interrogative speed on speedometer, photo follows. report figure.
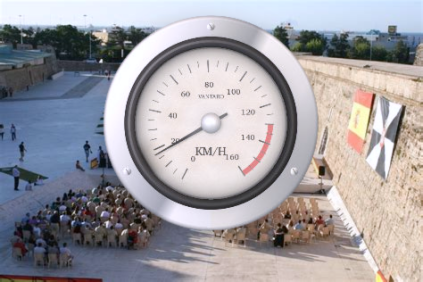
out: 17.5 km/h
